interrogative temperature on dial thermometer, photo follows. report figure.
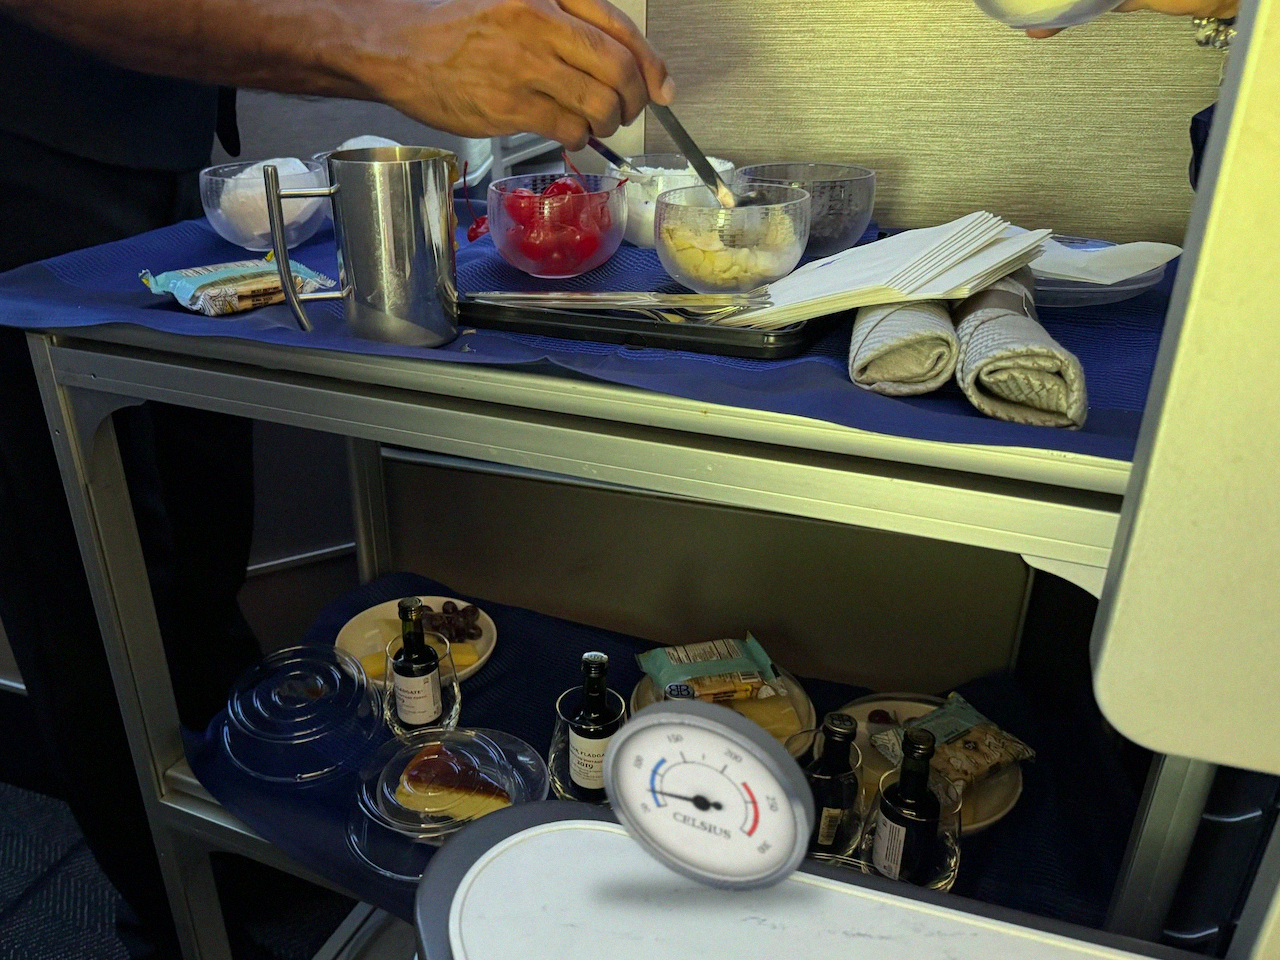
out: 75 °C
